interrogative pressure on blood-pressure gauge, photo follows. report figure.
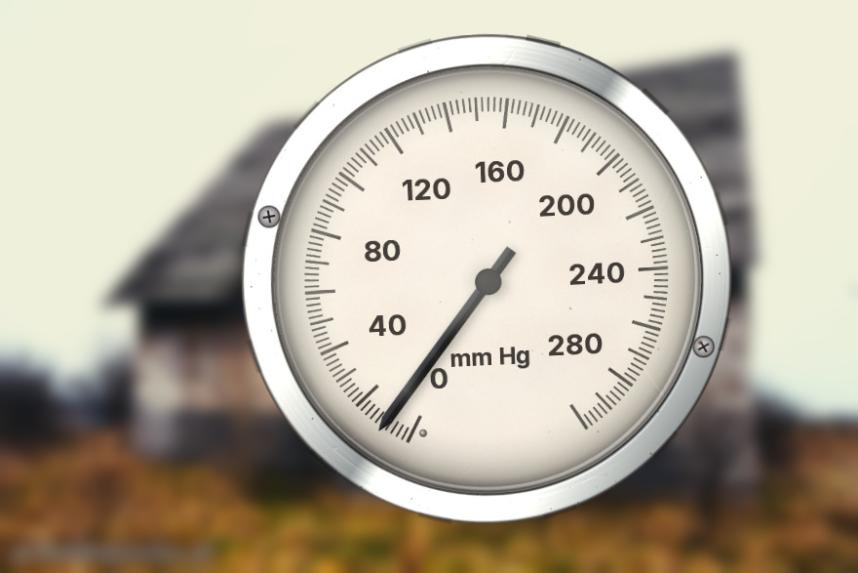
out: 10 mmHg
